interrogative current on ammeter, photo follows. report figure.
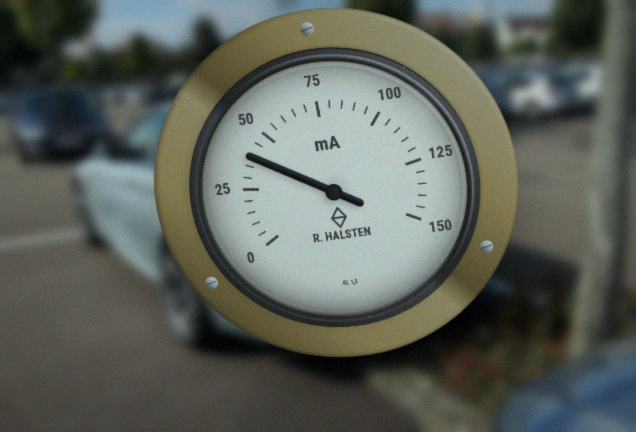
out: 40 mA
